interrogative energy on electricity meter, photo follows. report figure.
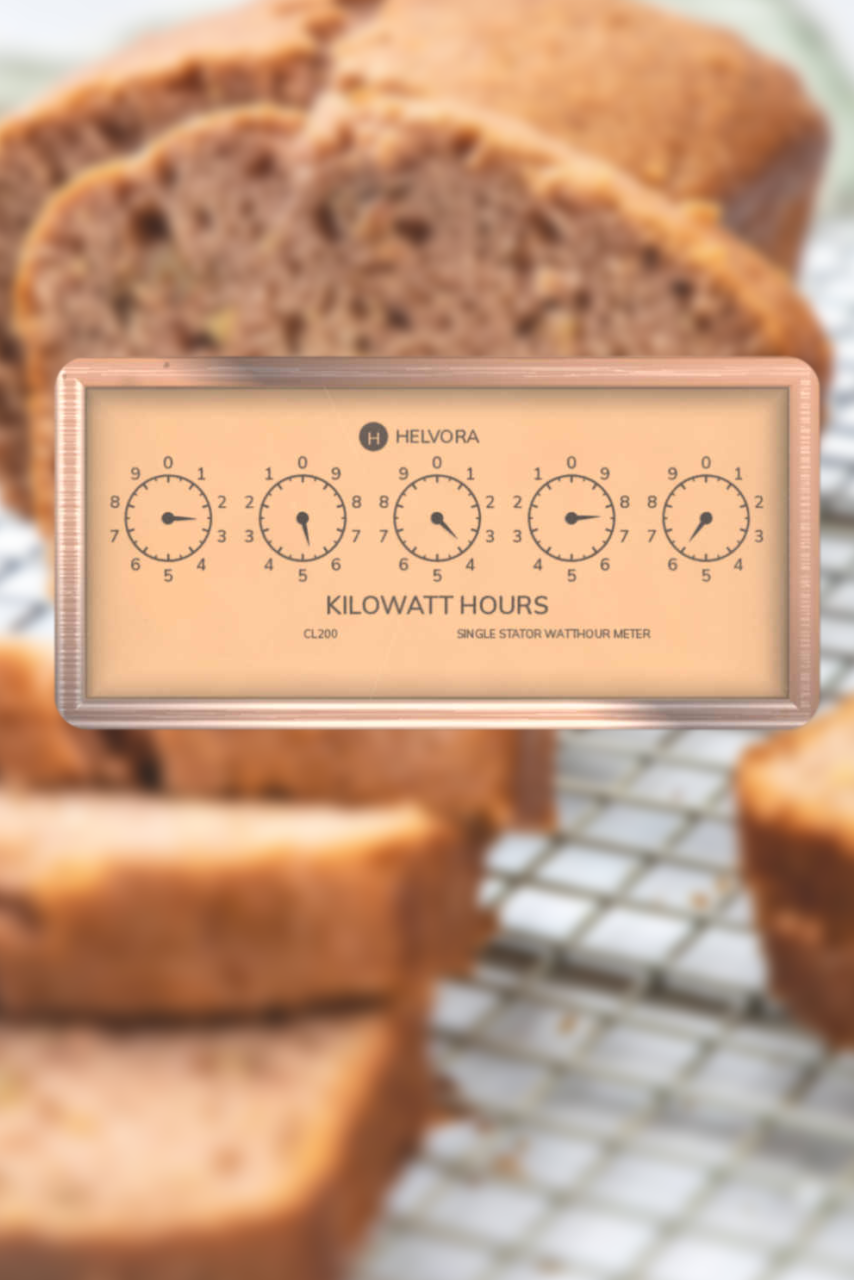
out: 25376 kWh
